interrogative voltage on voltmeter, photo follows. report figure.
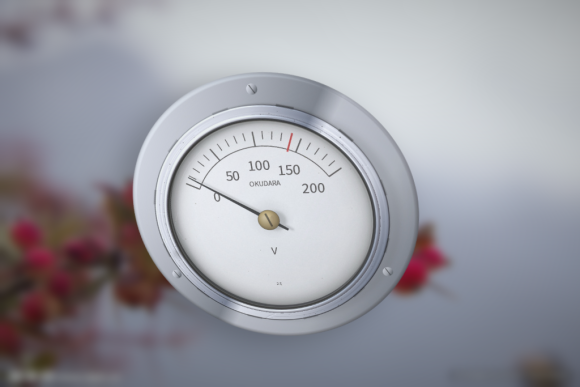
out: 10 V
